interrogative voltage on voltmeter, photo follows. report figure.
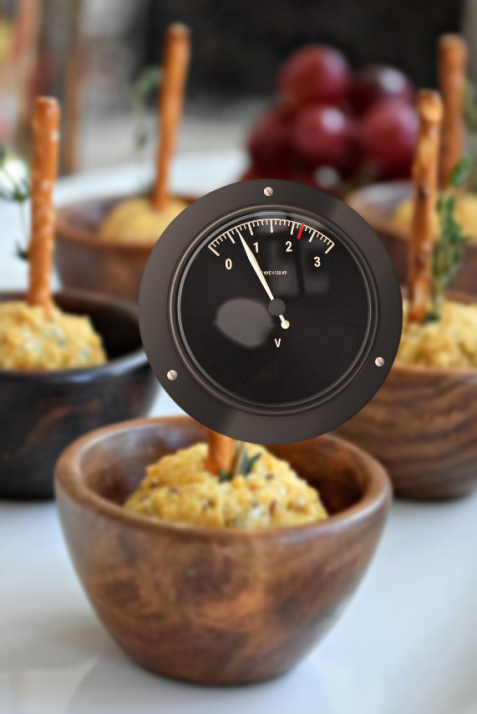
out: 0.7 V
